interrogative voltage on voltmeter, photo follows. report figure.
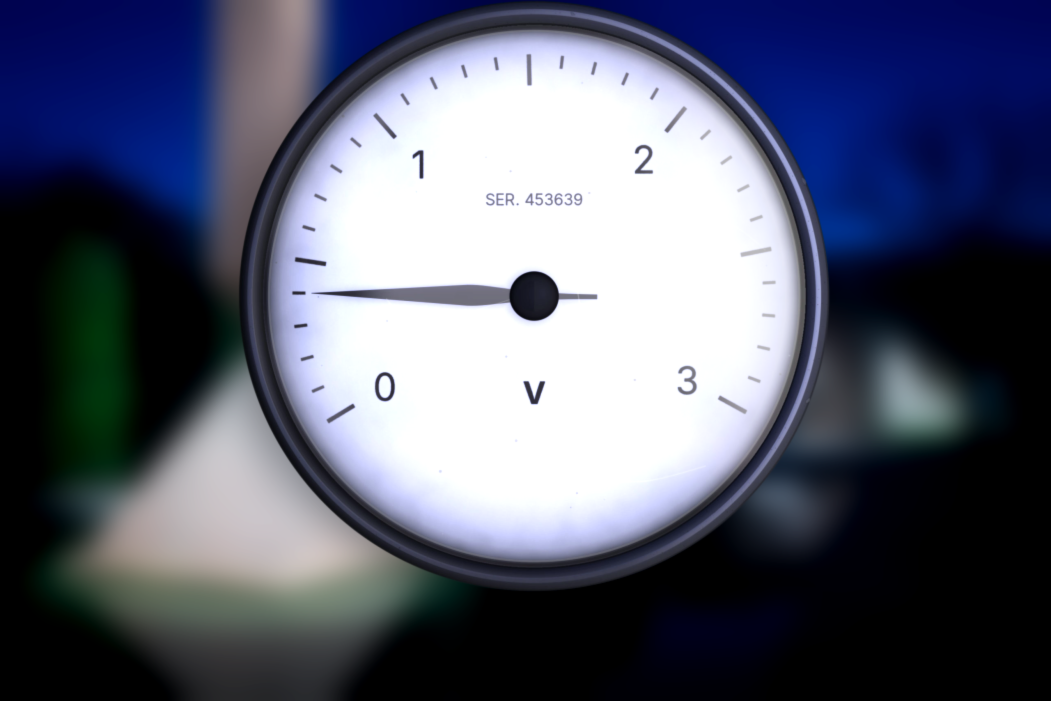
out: 0.4 V
